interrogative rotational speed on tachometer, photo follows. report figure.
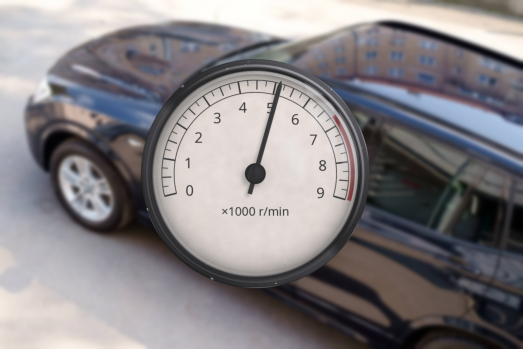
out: 5125 rpm
